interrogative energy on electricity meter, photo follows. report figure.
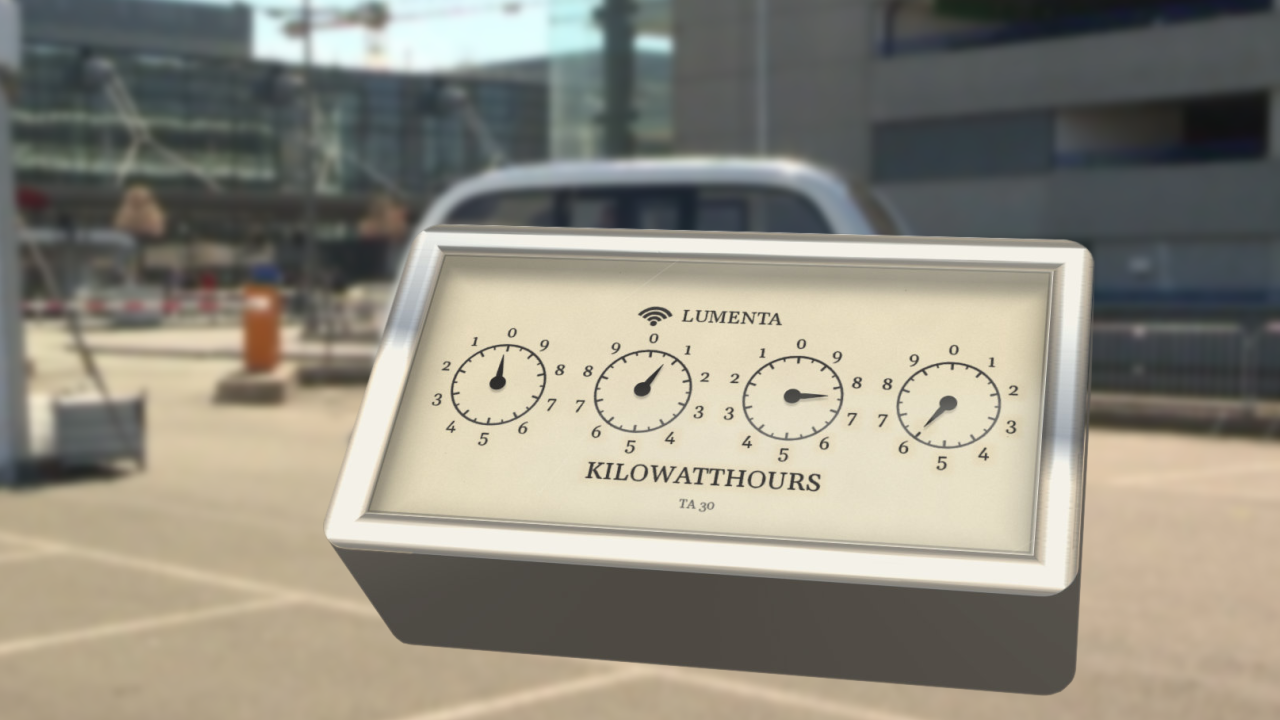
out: 76 kWh
